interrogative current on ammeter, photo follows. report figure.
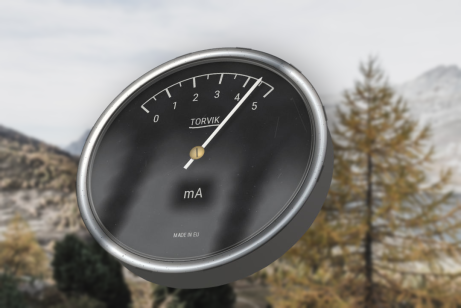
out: 4.5 mA
